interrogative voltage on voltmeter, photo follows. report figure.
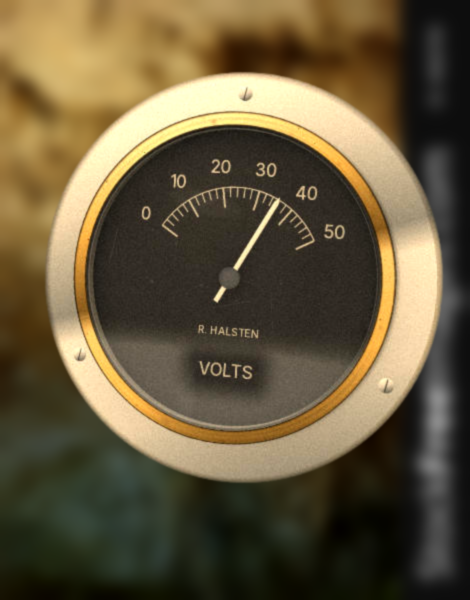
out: 36 V
